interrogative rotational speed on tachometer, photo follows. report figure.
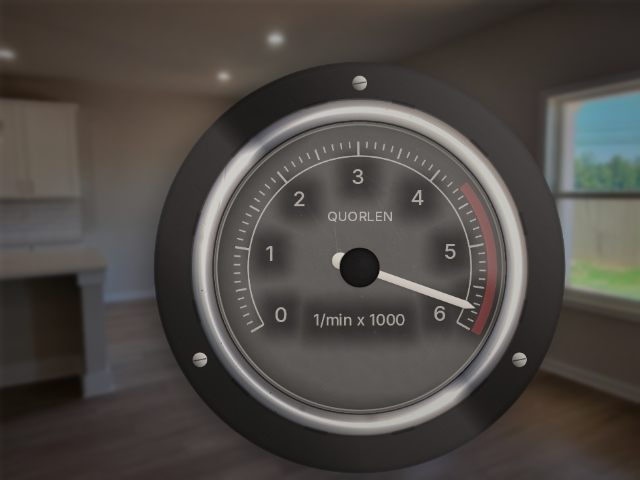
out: 5750 rpm
